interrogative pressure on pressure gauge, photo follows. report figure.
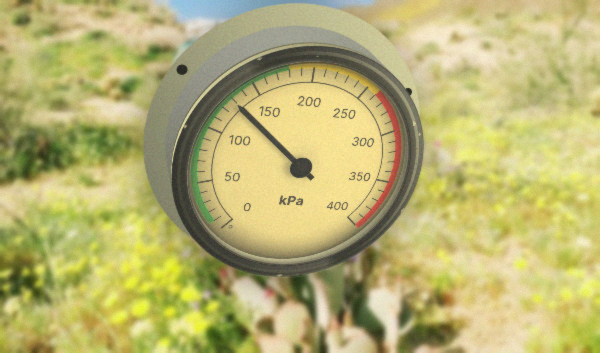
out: 130 kPa
